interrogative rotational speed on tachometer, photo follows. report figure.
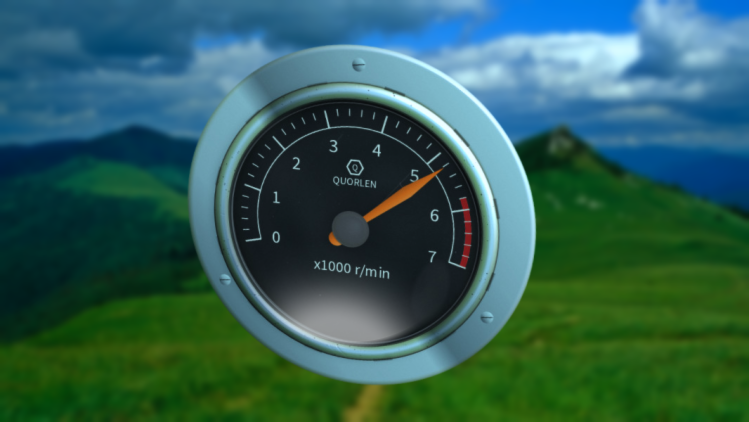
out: 5200 rpm
